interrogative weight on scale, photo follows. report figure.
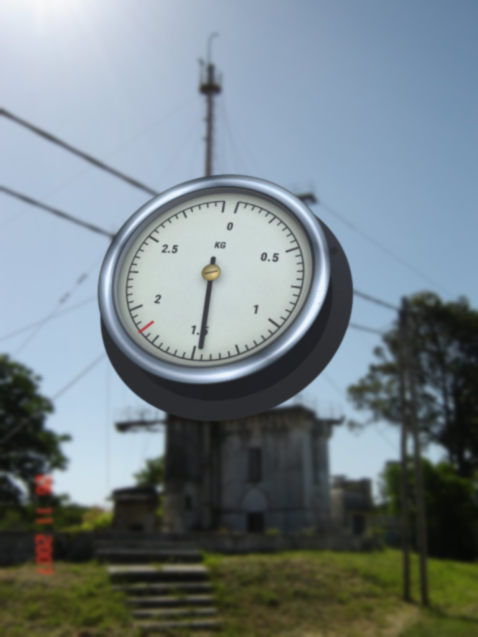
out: 1.45 kg
